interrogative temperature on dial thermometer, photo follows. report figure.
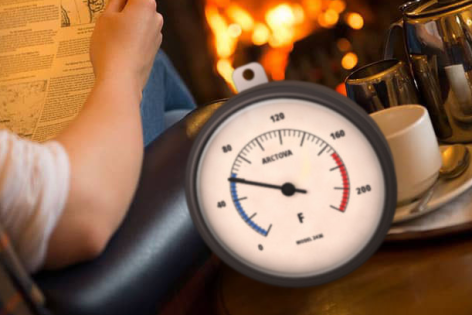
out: 60 °F
